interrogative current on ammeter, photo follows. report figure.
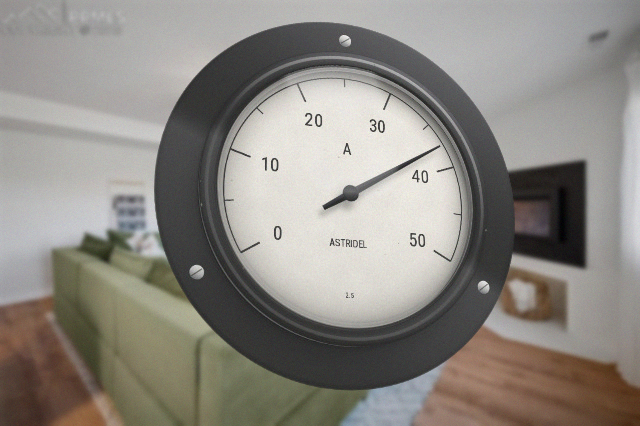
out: 37.5 A
